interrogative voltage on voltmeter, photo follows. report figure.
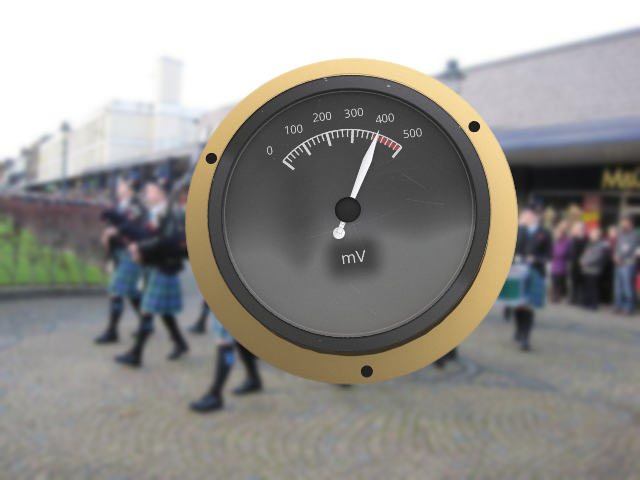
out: 400 mV
